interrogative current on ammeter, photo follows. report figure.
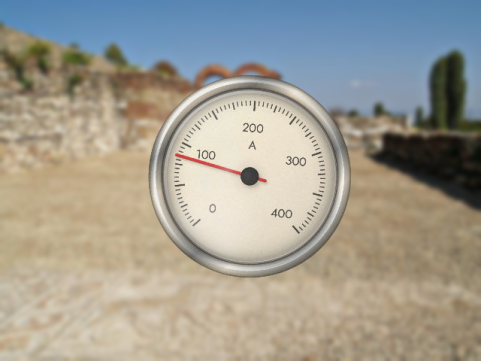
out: 85 A
